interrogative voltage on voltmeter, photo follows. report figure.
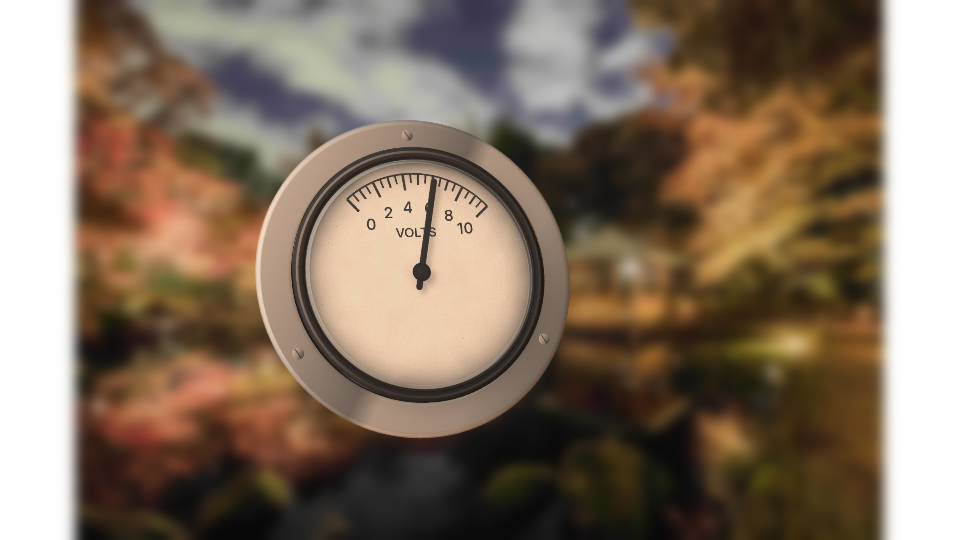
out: 6 V
